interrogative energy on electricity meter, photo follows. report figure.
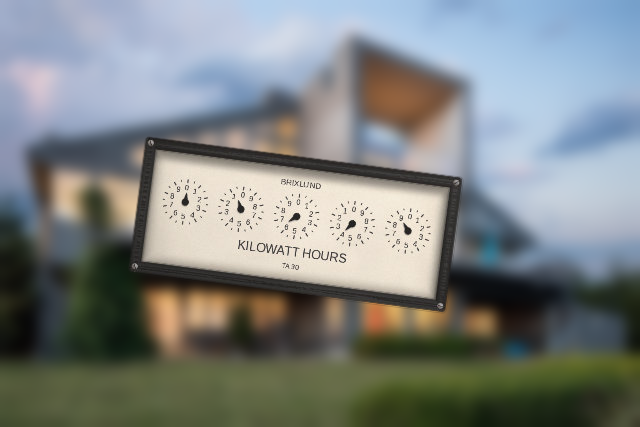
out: 639 kWh
